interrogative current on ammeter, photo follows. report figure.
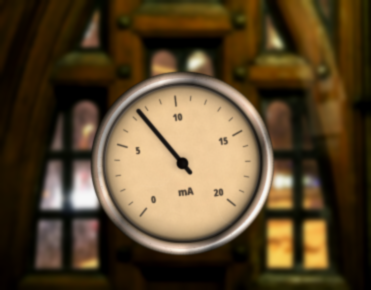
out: 7.5 mA
